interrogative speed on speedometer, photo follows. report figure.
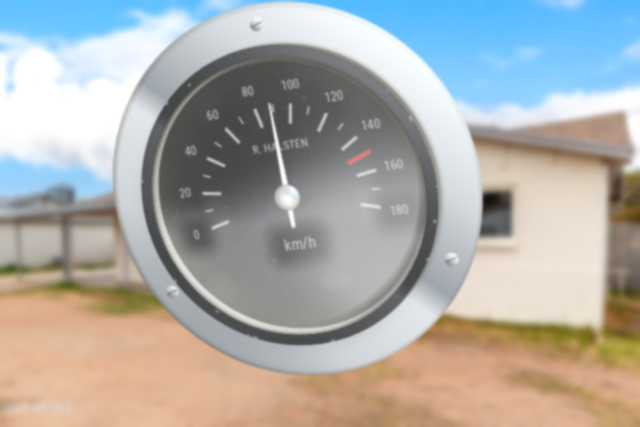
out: 90 km/h
